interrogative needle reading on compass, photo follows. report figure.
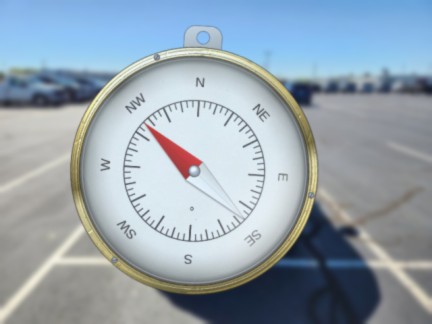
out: 310 °
